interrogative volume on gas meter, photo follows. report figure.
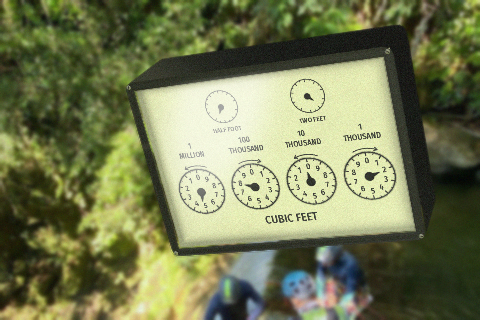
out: 480200 ft³
